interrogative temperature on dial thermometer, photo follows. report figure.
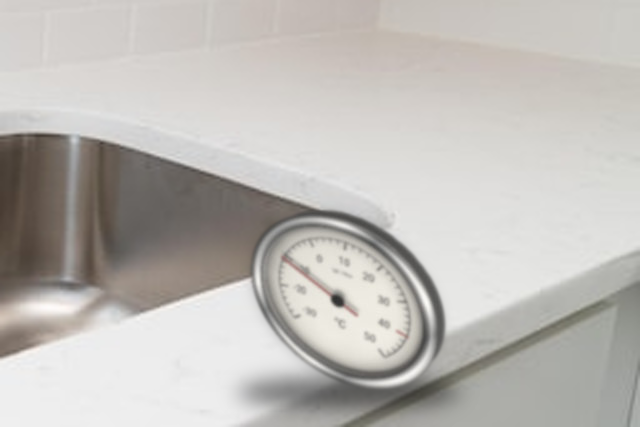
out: -10 °C
